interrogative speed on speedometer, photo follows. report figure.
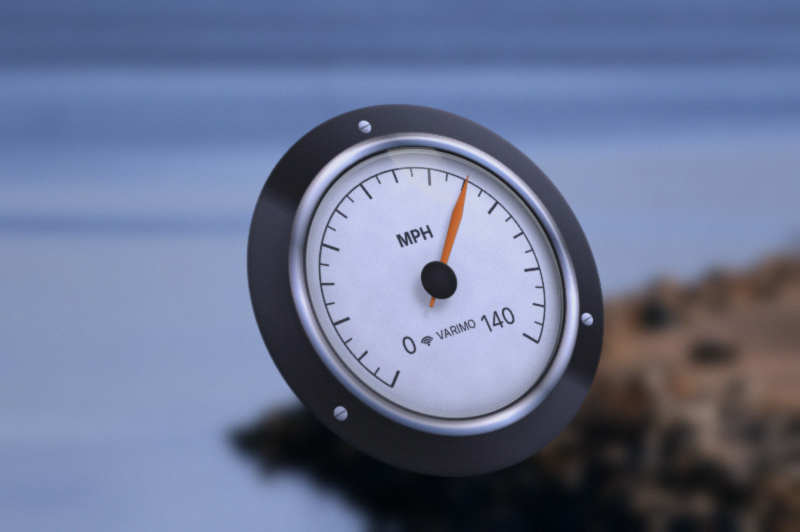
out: 90 mph
